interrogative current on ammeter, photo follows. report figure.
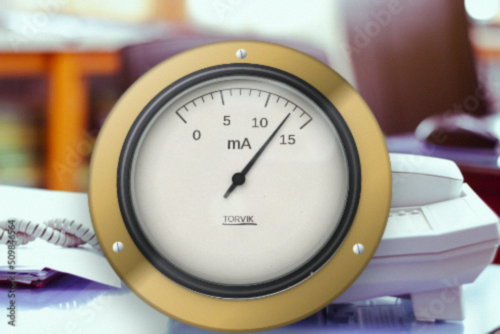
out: 13 mA
